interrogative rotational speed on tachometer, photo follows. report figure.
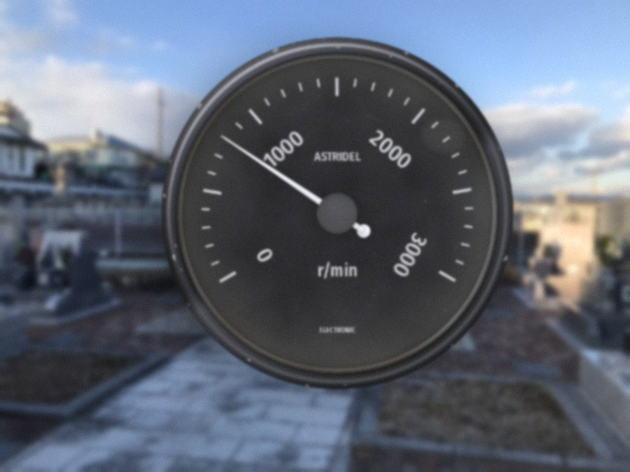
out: 800 rpm
